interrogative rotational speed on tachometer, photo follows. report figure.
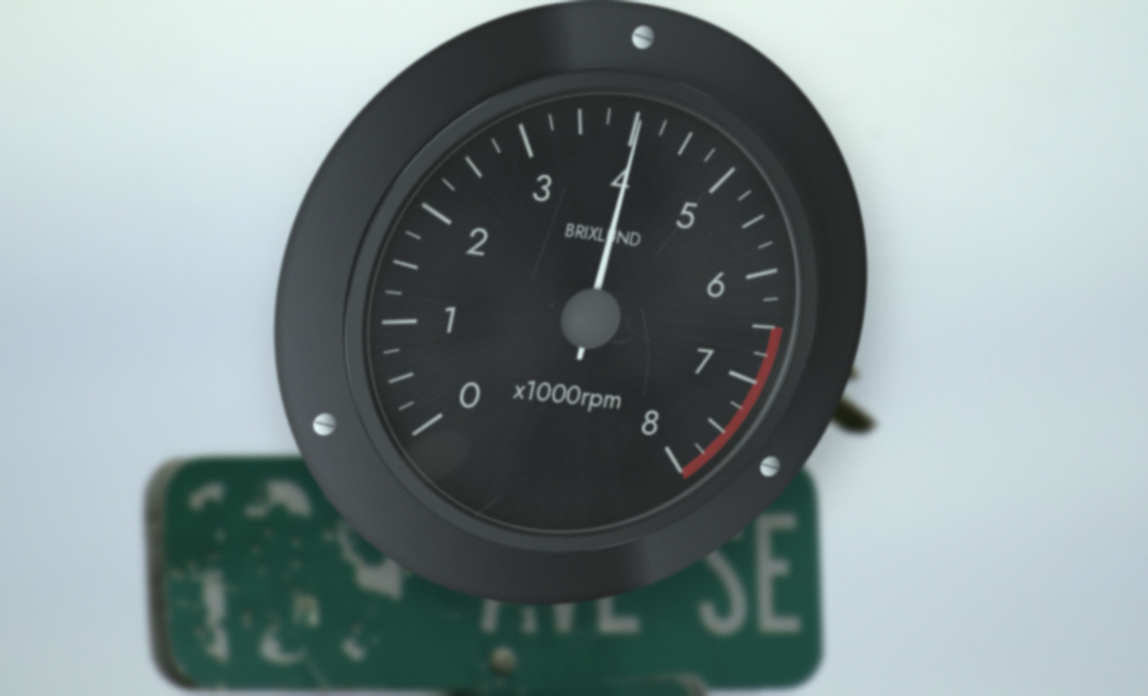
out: 4000 rpm
